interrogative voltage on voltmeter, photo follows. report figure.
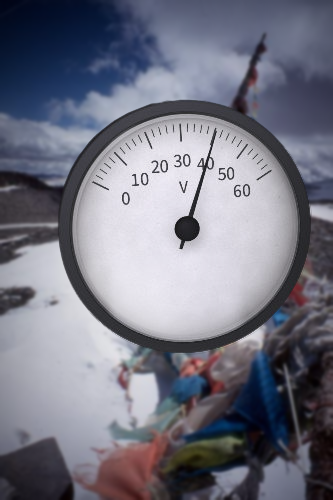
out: 40 V
